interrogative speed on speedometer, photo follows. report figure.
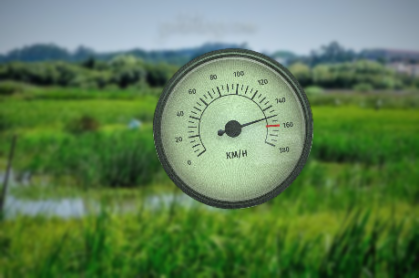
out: 150 km/h
